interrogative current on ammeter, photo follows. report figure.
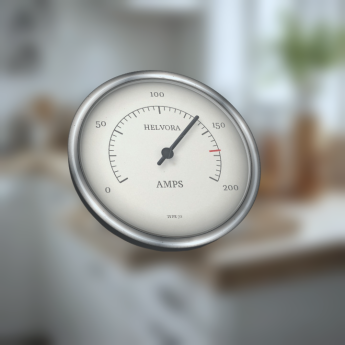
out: 135 A
